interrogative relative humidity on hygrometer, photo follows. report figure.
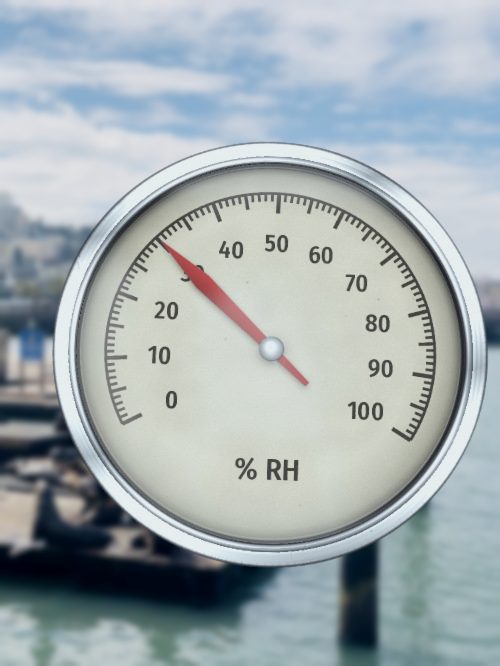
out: 30 %
